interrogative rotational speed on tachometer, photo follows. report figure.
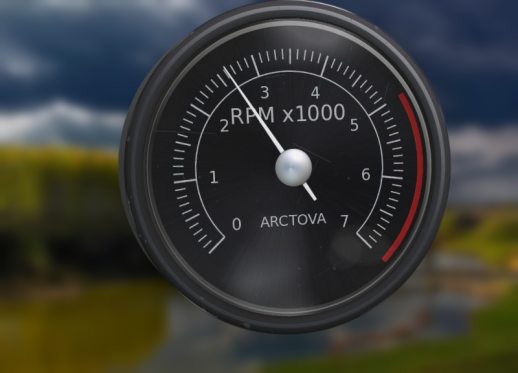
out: 2600 rpm
